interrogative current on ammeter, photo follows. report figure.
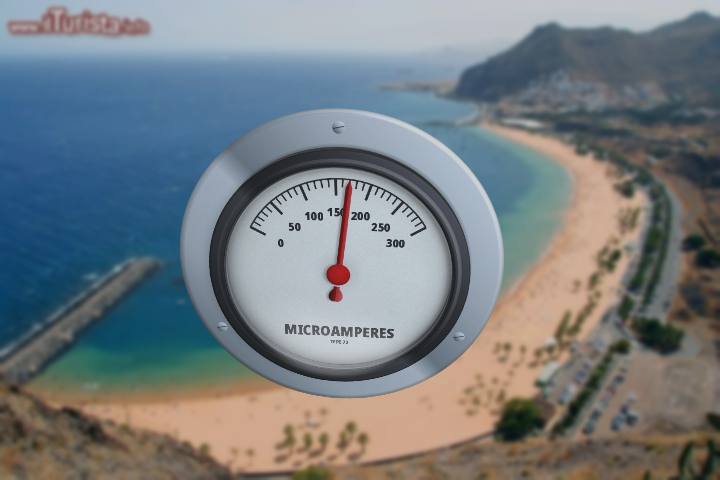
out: 170 µA
